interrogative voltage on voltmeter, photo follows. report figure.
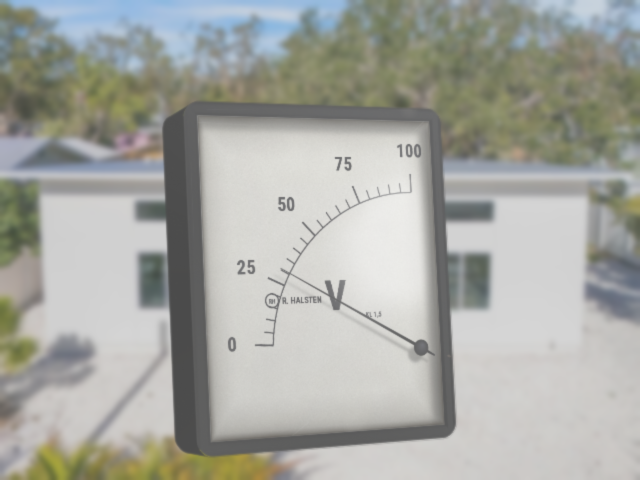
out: 30 V
